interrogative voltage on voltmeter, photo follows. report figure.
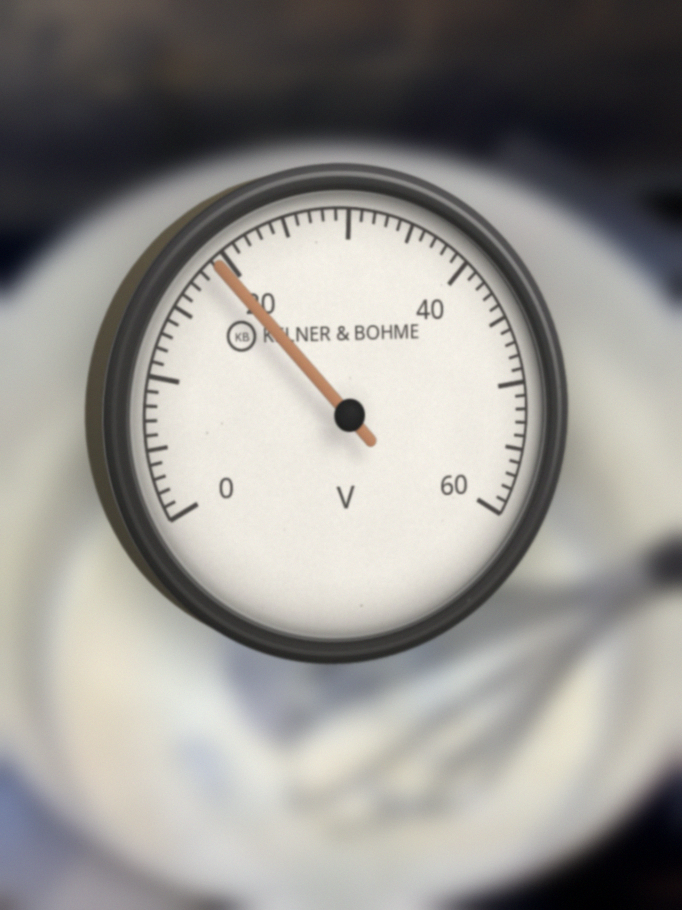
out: 19 V
